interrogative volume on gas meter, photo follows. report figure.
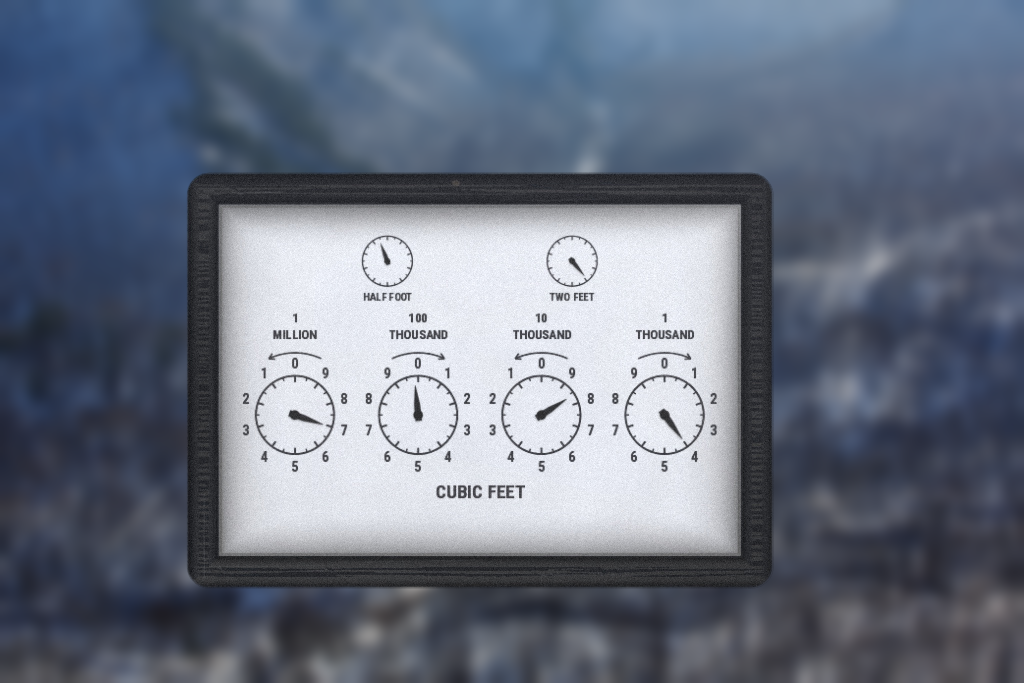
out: 698400 ft³
